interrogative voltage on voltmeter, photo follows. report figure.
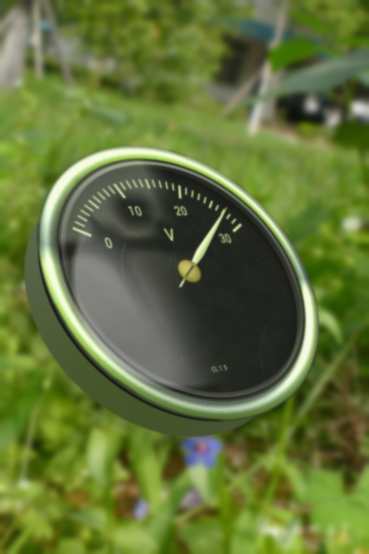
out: 27 V
